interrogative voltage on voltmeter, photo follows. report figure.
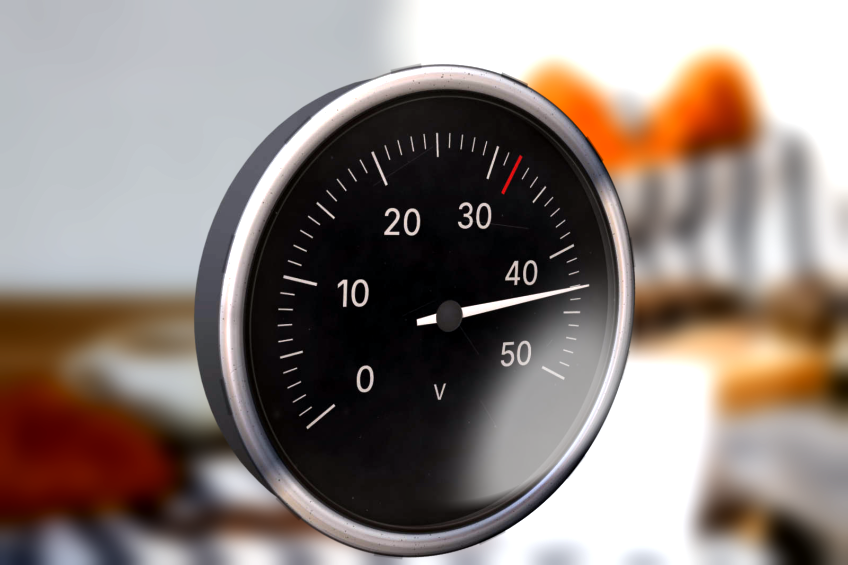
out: 43 V
